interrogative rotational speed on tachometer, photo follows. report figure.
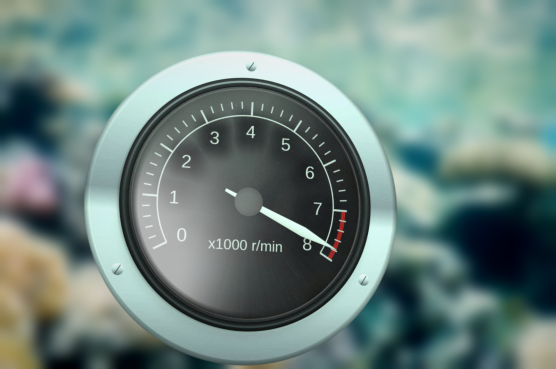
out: 7800 rpm
